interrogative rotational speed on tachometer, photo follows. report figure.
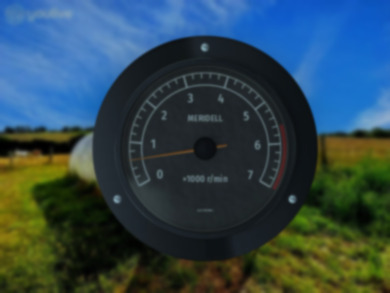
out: 600 rpm
